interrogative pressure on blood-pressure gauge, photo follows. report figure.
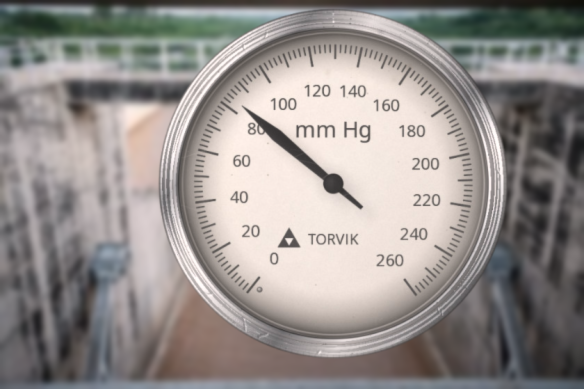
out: 84 mmHg
